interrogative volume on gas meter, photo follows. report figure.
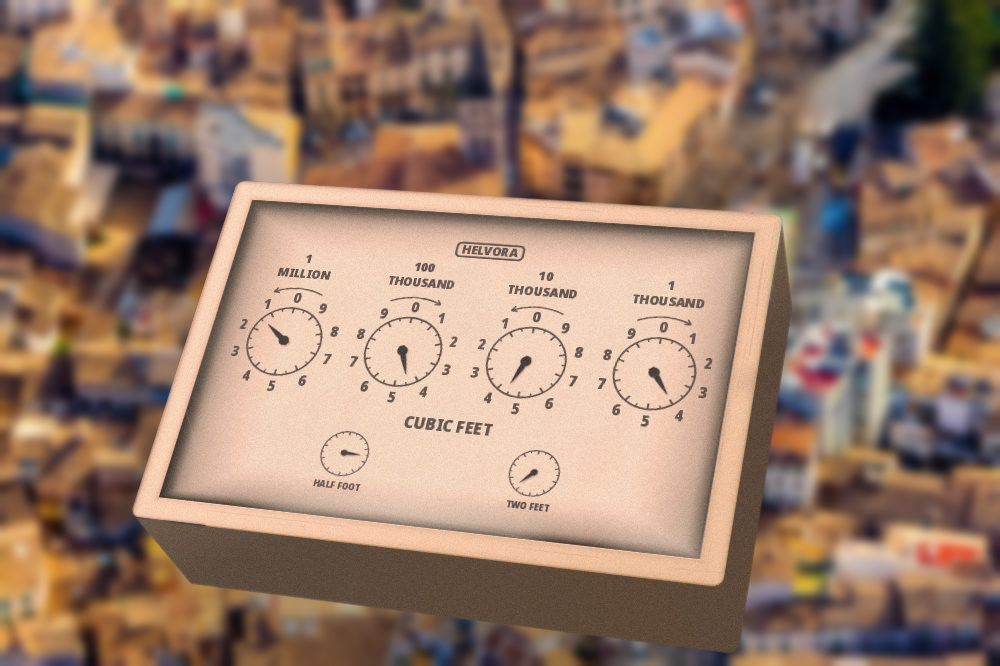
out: 144400 ft³
